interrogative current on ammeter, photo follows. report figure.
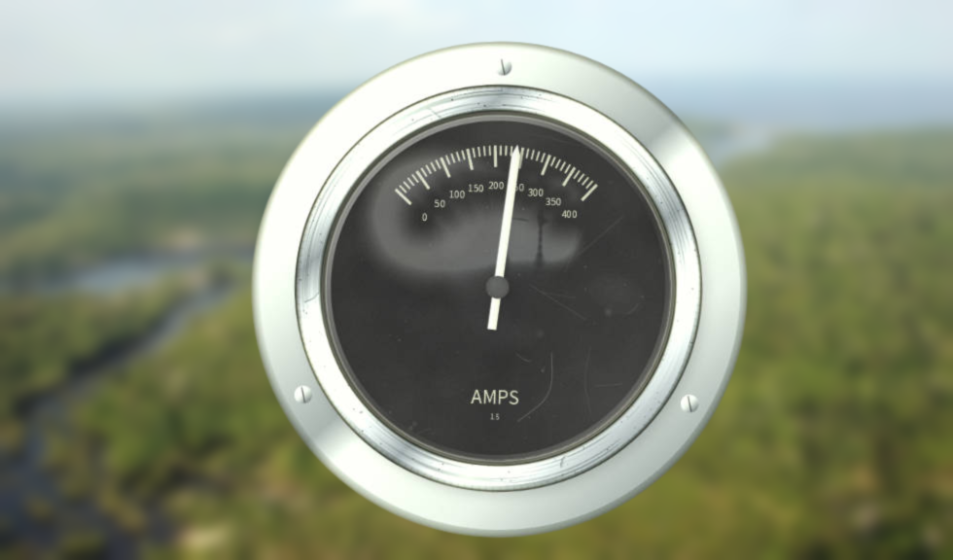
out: 240 A
